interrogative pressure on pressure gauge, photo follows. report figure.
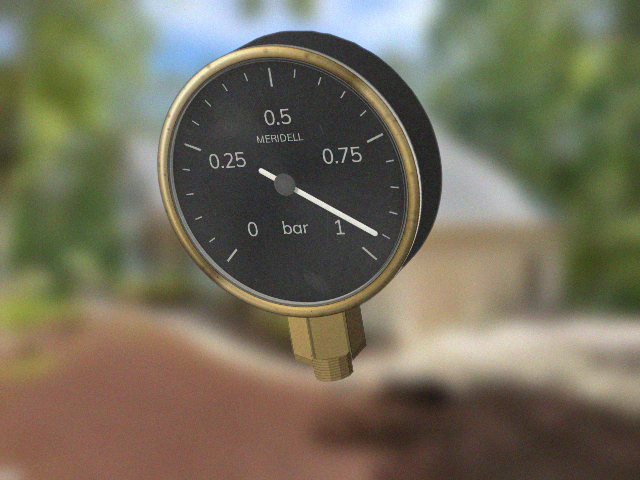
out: 0.95 bar
